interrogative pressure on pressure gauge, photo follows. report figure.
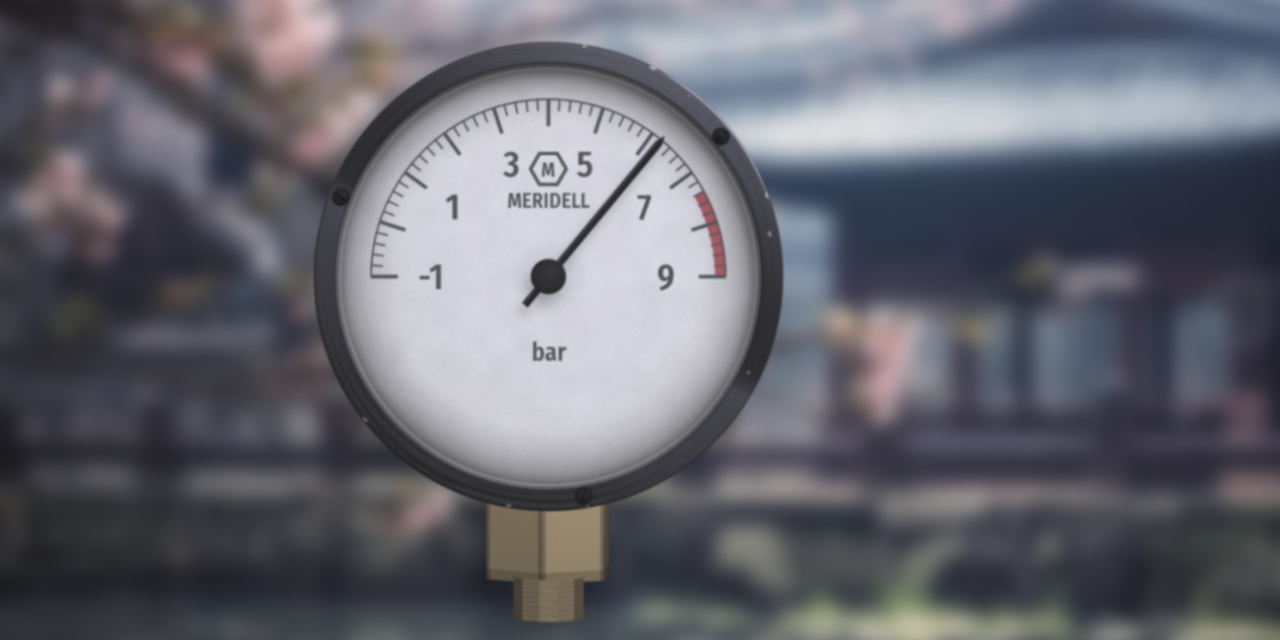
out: 6.2 bar
